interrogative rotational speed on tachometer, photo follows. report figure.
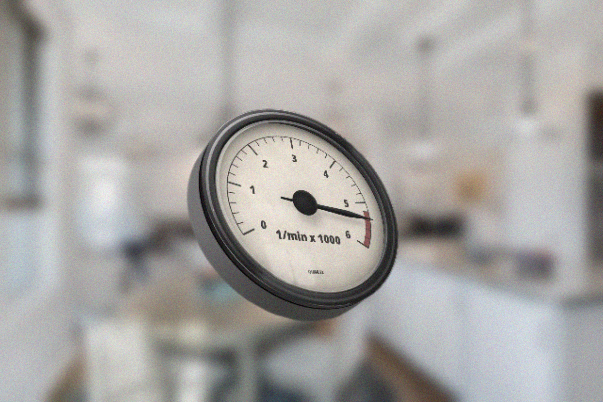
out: 5400 rpm
